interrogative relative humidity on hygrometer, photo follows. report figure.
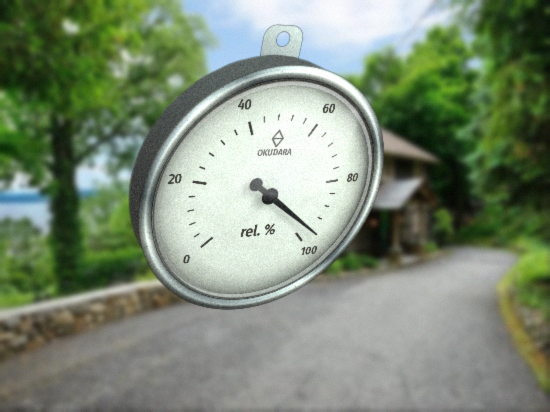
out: 96 %
